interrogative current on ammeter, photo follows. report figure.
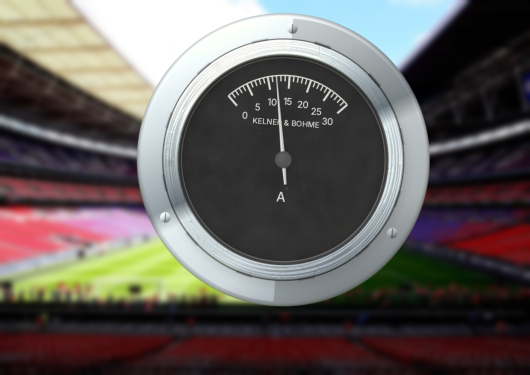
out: 12 A
